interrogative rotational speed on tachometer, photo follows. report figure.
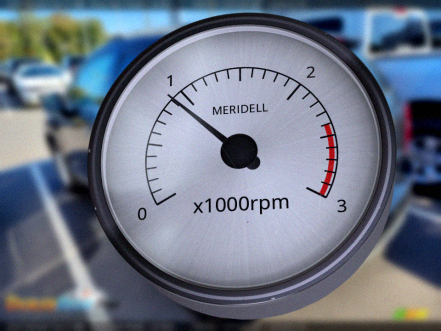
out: 900 rpm
